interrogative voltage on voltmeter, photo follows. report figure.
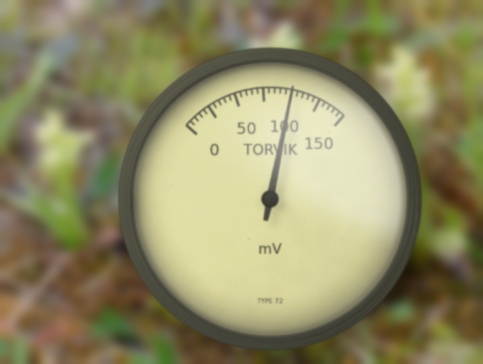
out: 100 mV
